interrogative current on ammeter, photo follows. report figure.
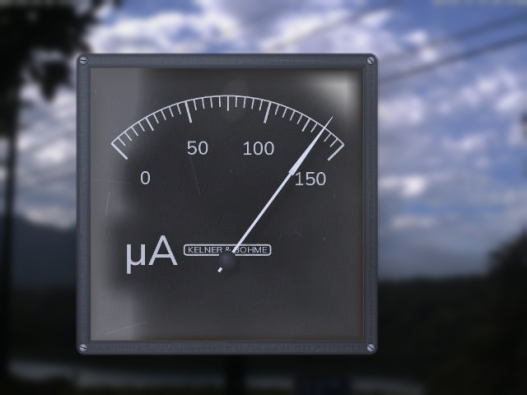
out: 135 µA
